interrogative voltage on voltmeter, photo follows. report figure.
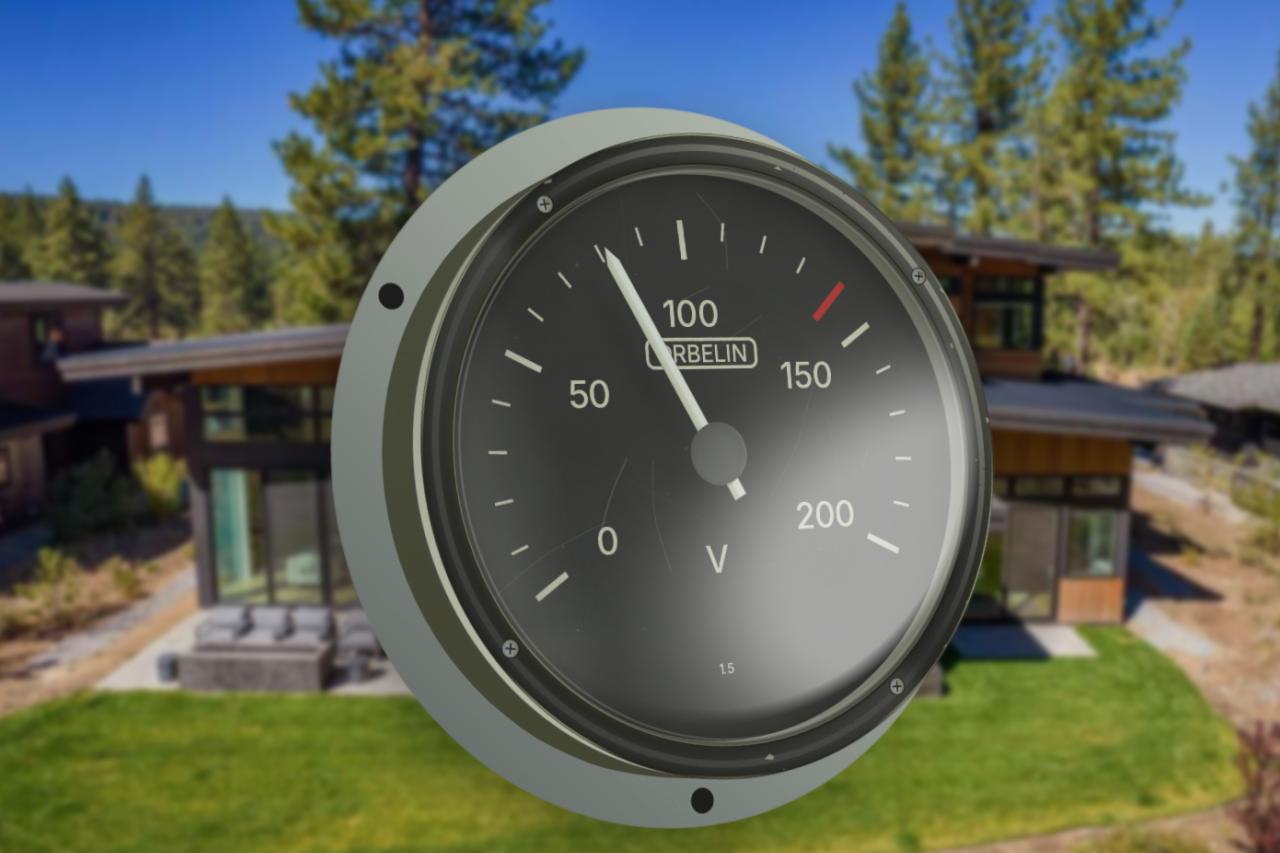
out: 80 V
